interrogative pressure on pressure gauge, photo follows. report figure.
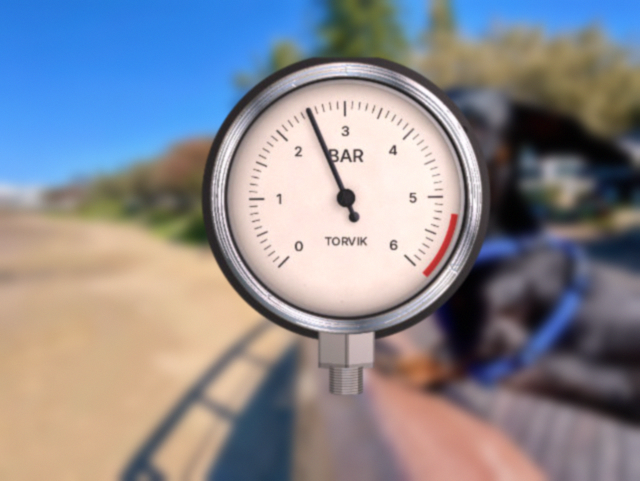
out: 2.5 bar
